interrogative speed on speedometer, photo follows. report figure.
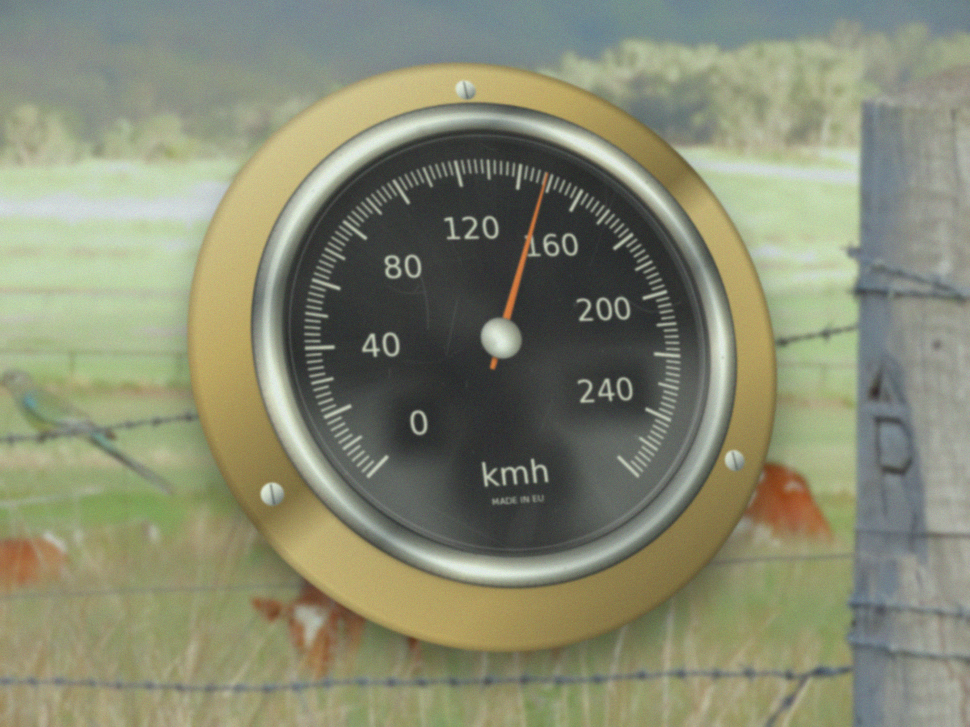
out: 148 km/h
